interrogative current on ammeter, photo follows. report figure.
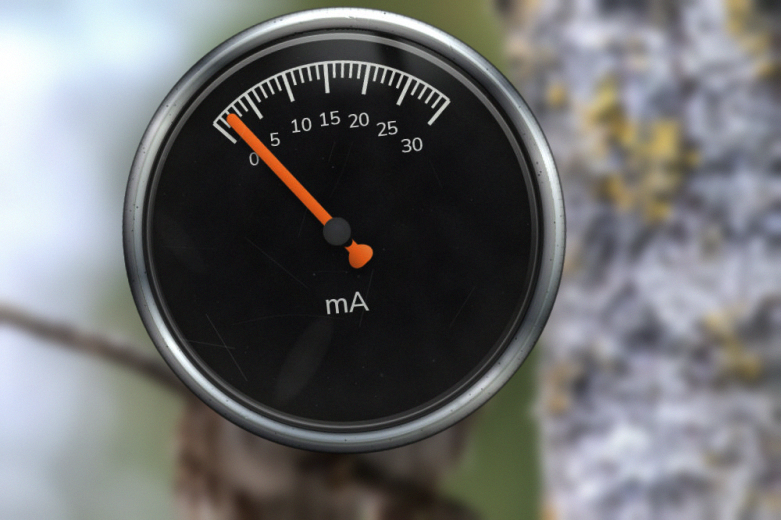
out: 2 mA
